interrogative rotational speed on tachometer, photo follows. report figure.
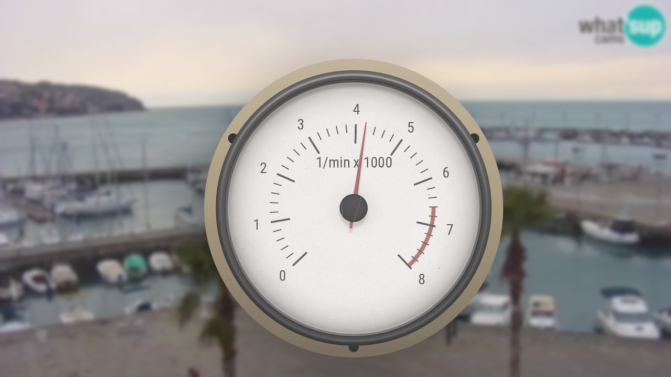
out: 4200 rpm
